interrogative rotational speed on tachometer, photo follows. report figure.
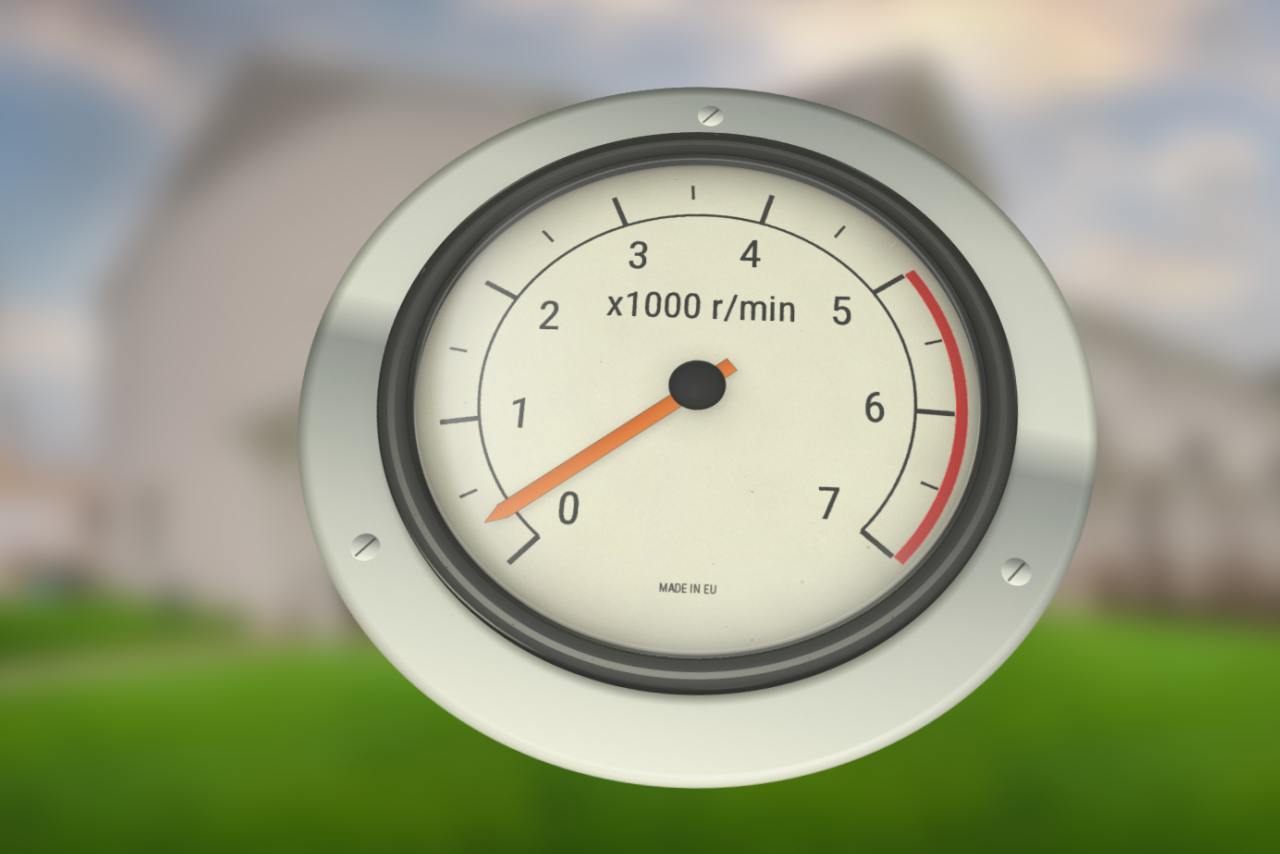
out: 250 rpm
